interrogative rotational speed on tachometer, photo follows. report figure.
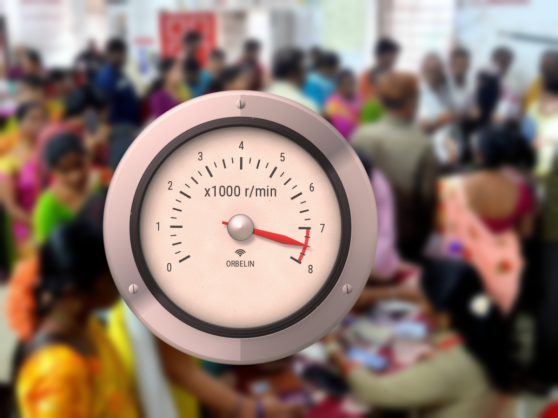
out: 7500 rpm
